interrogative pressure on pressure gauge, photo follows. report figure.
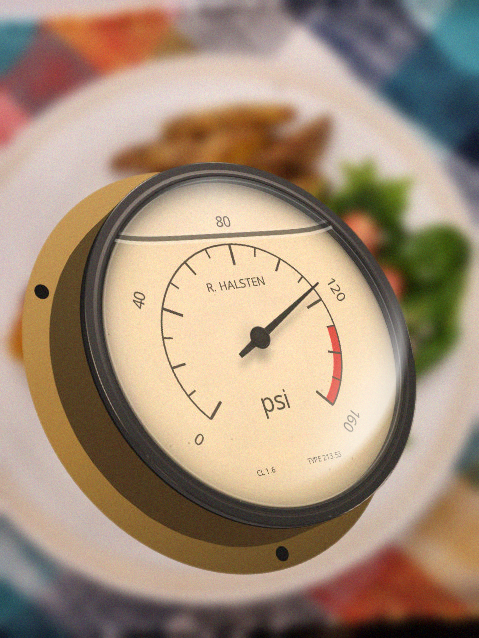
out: 115 psi
